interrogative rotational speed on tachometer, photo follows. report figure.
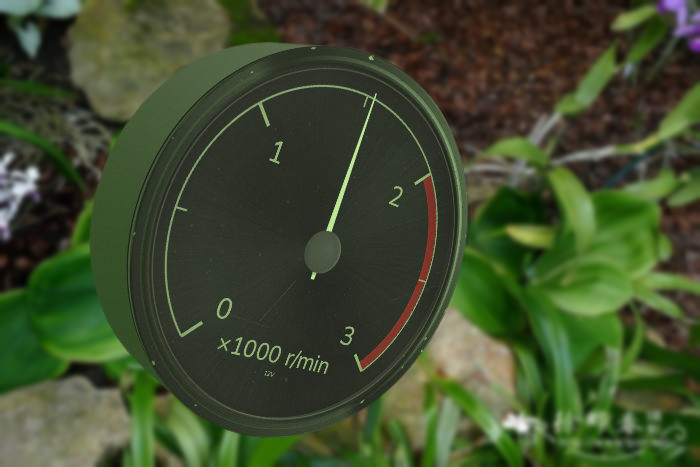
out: 1500 rpm
